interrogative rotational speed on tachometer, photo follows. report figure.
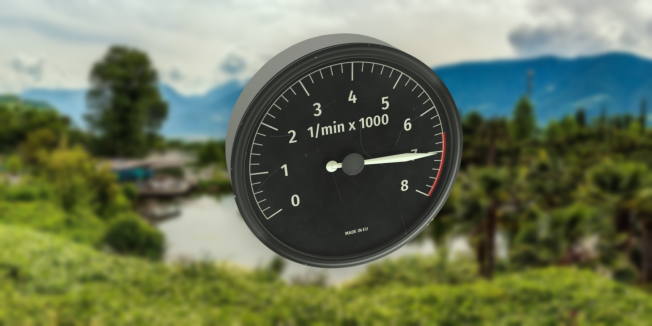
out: 7000 rpm
